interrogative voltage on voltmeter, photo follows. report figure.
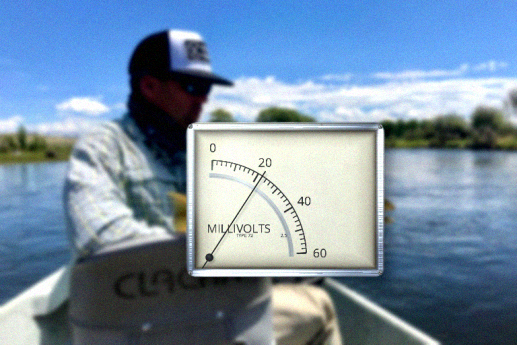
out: 22 mV
